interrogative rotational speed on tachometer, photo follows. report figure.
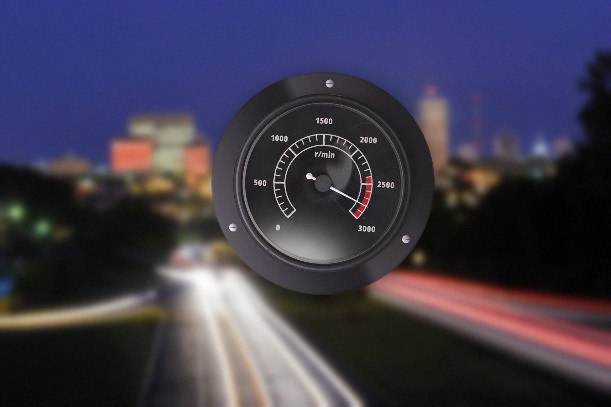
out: 2800 rpm
